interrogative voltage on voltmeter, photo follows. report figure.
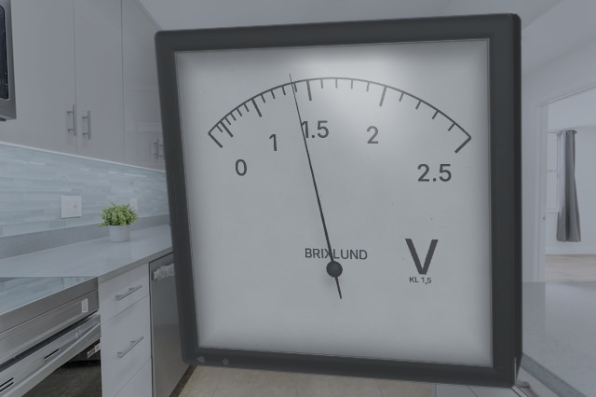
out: 1.4 V
